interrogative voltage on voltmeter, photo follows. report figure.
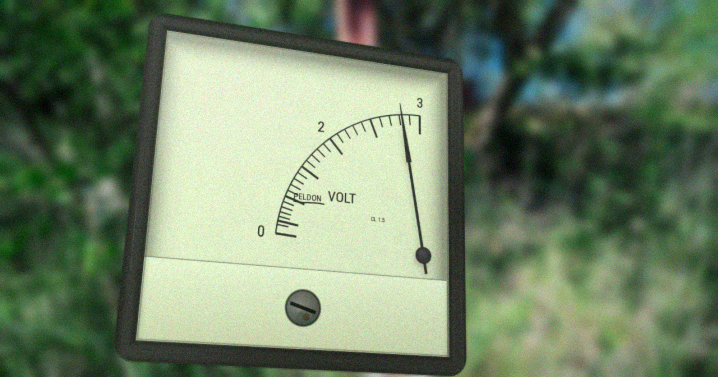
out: 2.8 V
